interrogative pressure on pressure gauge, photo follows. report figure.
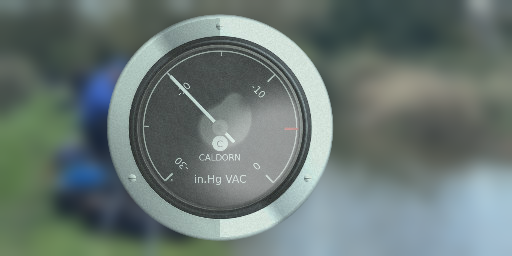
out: -20 inHg
